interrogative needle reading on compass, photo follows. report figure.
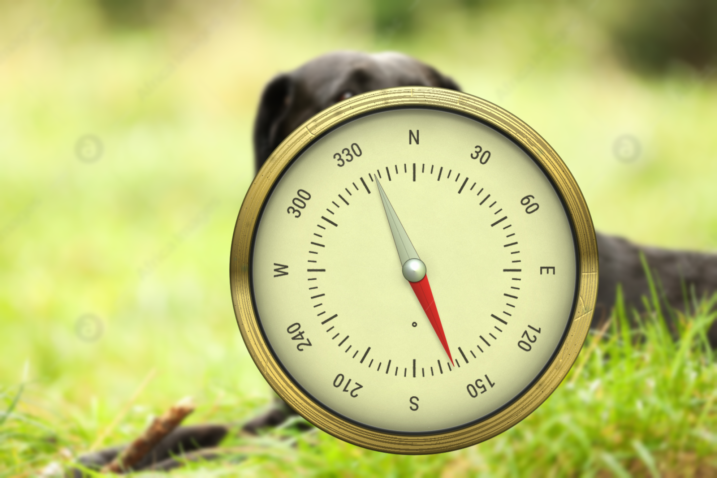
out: 157.5 °
